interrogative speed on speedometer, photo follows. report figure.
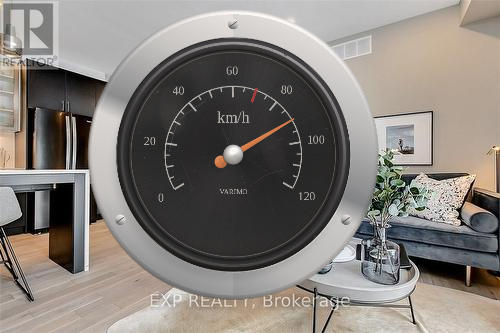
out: 90 km/h
